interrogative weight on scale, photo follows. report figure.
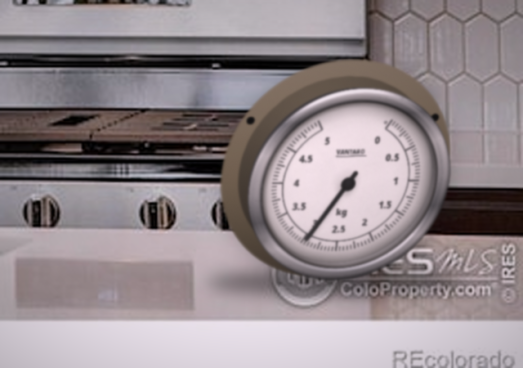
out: 3 kg
